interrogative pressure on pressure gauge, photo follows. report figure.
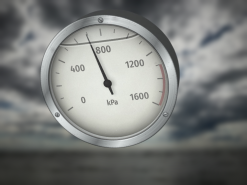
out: 700 kPa
